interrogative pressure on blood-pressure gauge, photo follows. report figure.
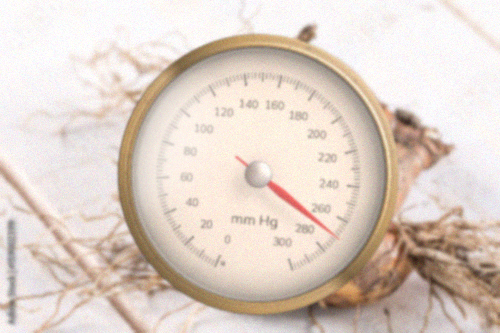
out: 270 mmHg
